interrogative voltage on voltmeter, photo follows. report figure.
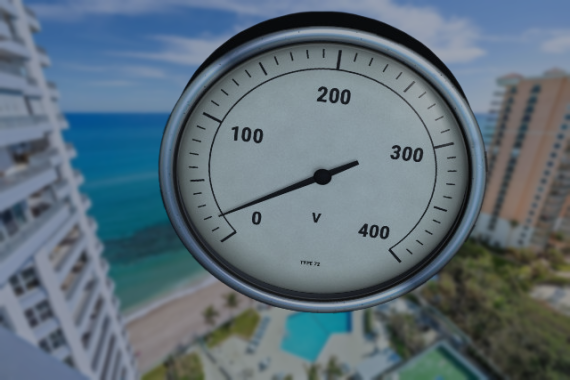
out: 20 V
